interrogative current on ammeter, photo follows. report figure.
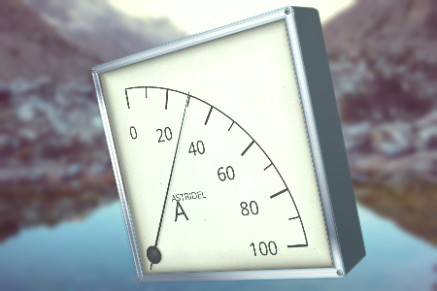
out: 30 A
